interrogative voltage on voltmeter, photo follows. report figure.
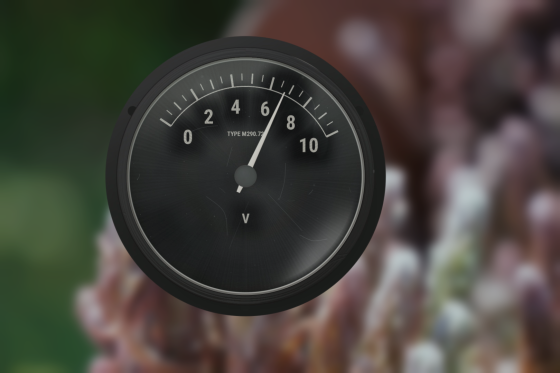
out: 6.75 V
